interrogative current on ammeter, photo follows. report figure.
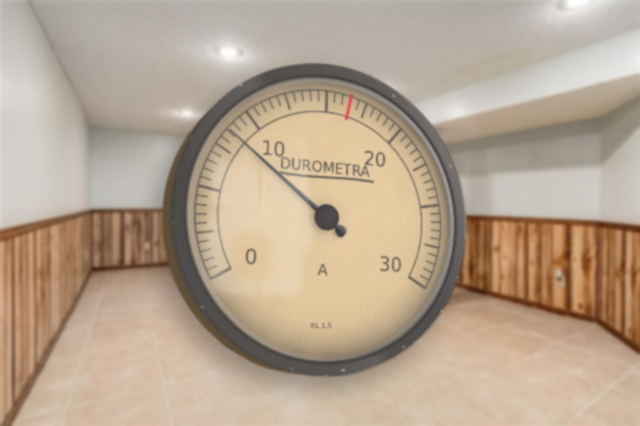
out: 8.5 A
